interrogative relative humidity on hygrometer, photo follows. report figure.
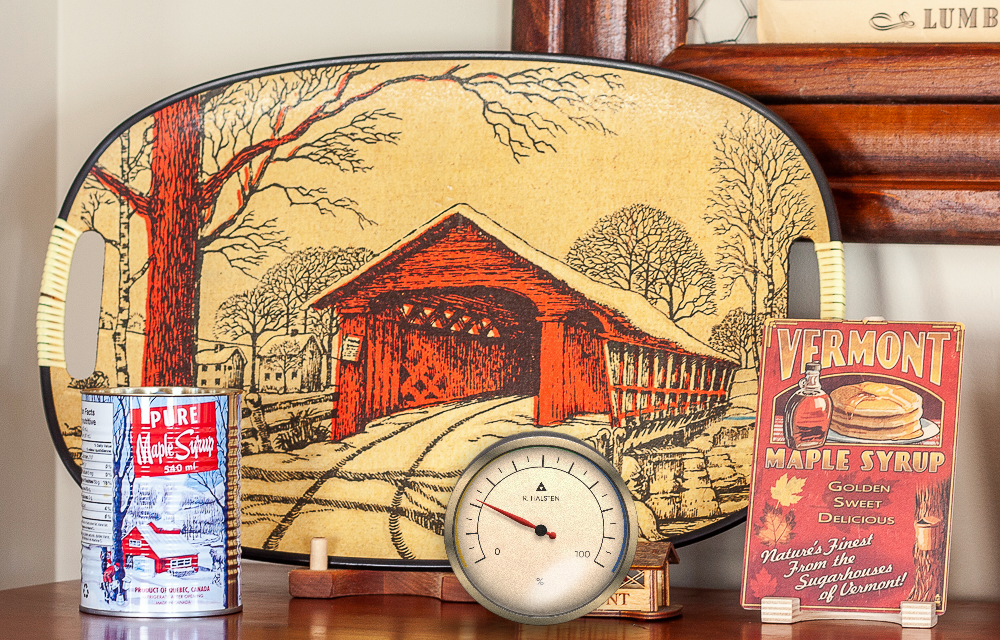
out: 22.5 %
